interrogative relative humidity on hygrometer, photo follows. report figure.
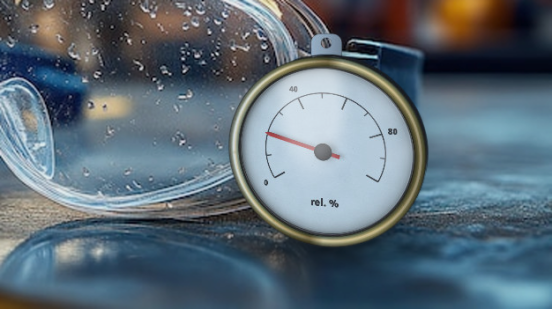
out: 20 %
